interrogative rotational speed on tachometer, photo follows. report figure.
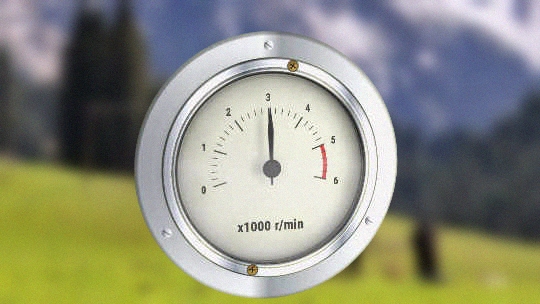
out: 3000 rpm
